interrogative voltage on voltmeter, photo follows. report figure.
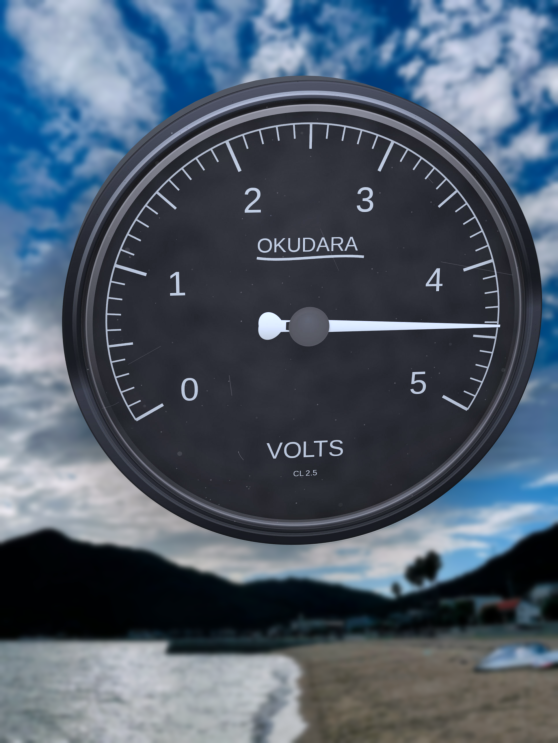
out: 4.4 V
